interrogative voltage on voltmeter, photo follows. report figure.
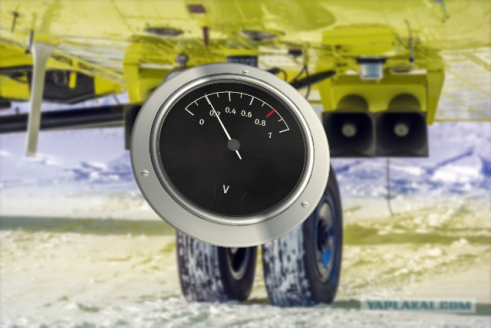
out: 0.2 V
